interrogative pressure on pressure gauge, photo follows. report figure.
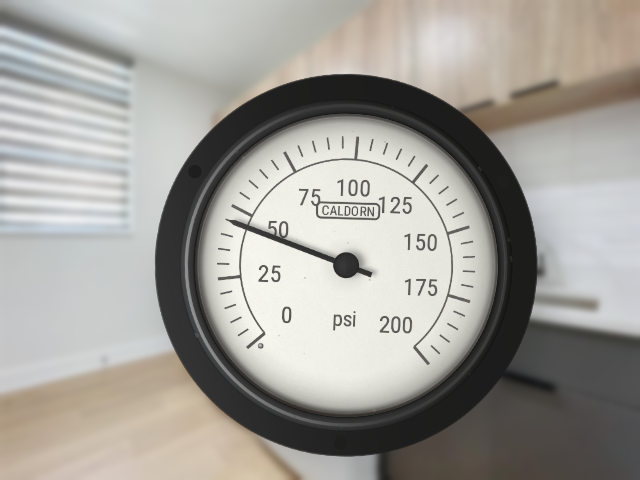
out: 45 psi
